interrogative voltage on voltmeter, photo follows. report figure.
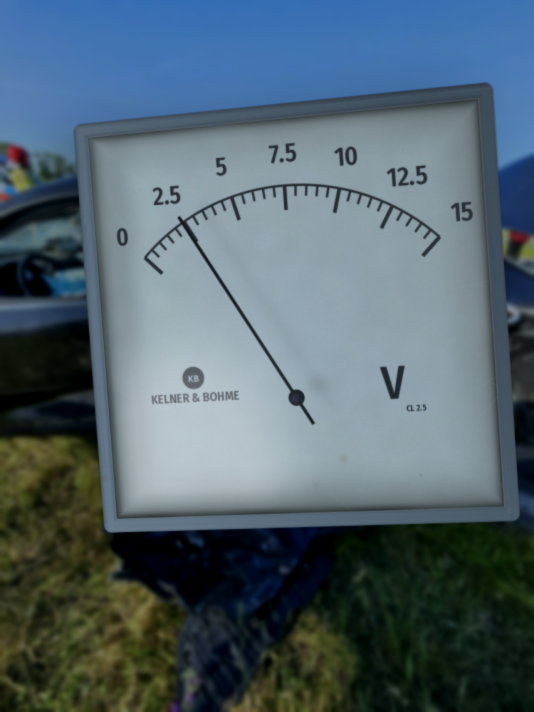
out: 2.5 V
